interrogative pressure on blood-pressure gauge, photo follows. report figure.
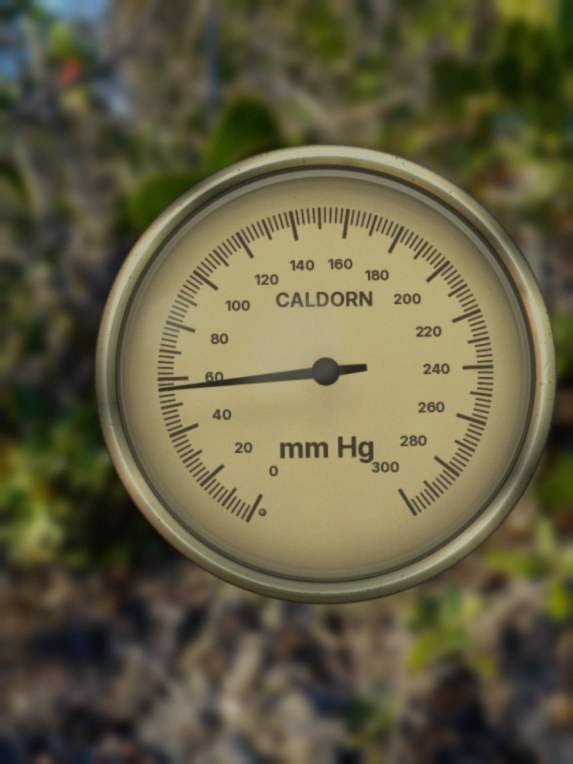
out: 56 mmHg
